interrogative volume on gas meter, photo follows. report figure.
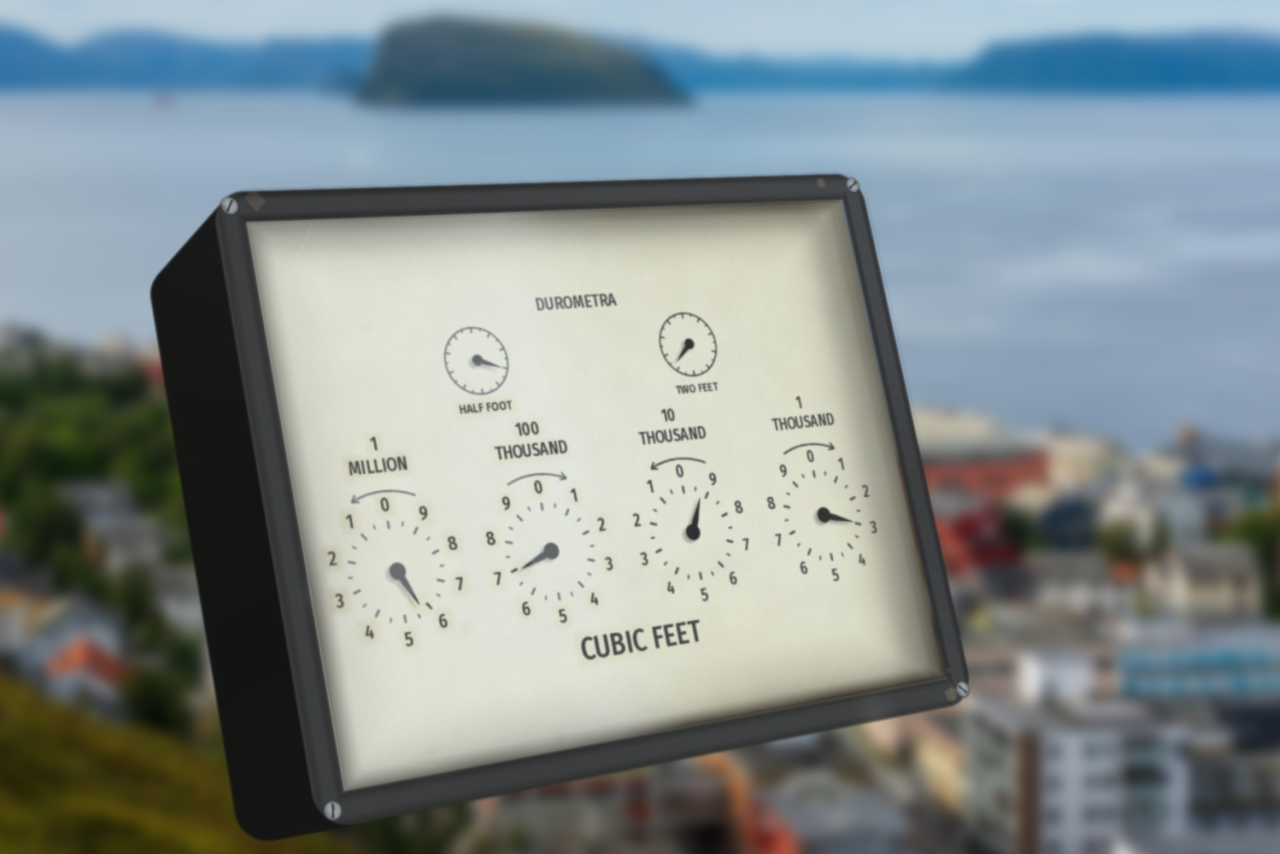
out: 569300 ft³
